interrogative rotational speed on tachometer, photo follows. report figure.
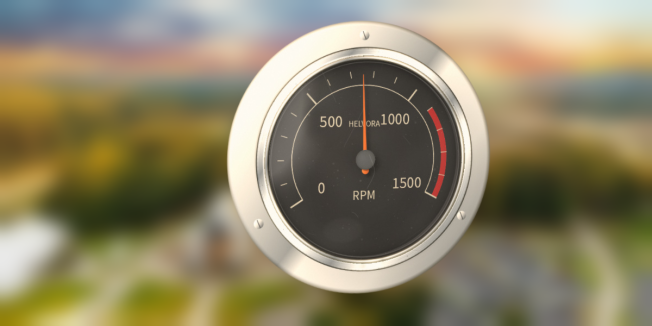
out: 750 rpm
